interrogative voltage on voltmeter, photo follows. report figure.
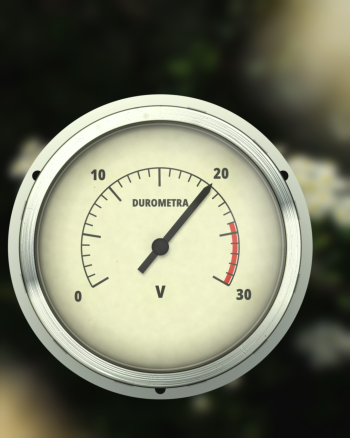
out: 20 V
